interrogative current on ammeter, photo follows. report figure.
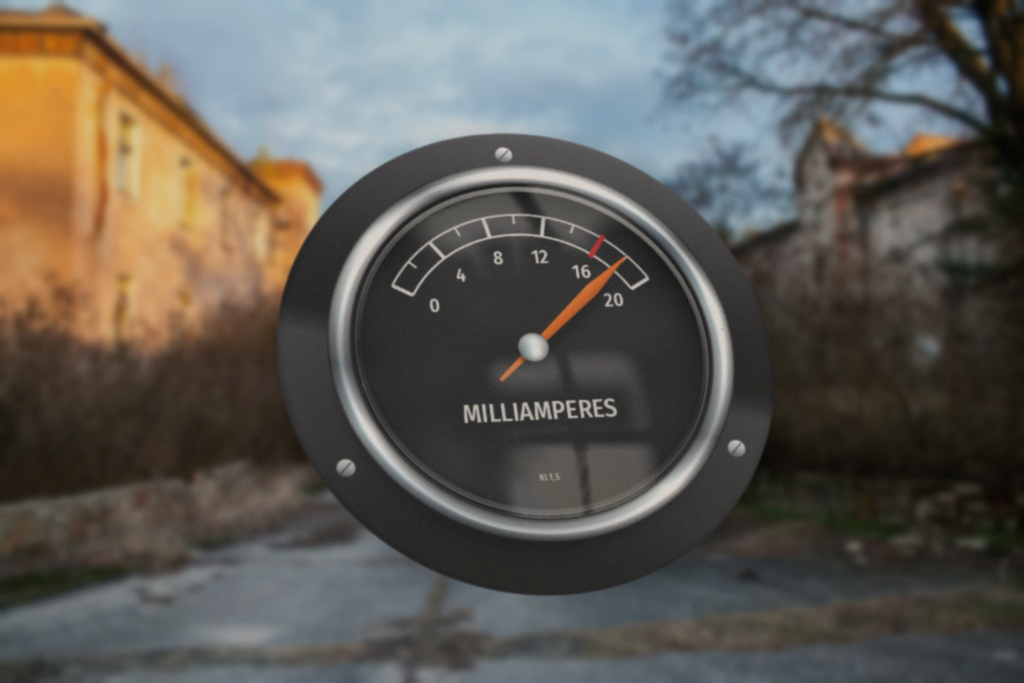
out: 18 mA
